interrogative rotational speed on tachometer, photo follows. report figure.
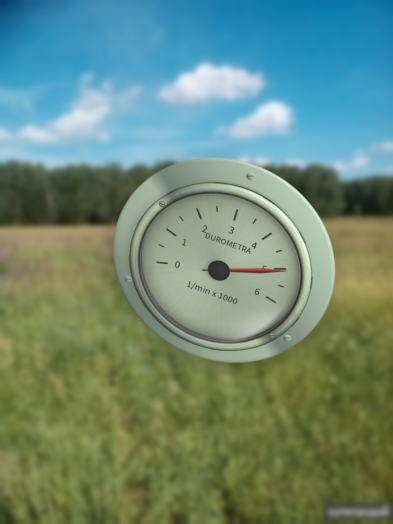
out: 5000 rpm
